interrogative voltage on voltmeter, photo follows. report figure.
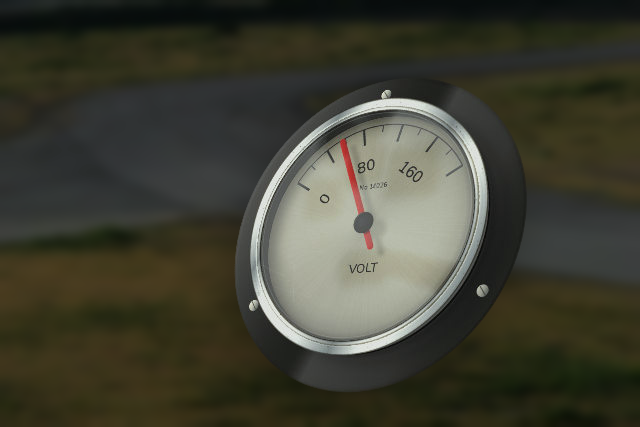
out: 60 V
